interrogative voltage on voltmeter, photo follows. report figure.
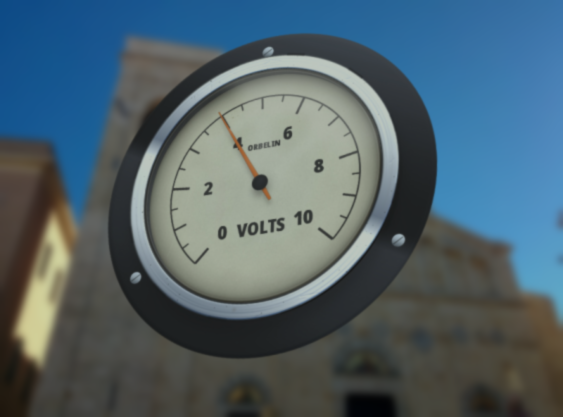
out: 4 V
